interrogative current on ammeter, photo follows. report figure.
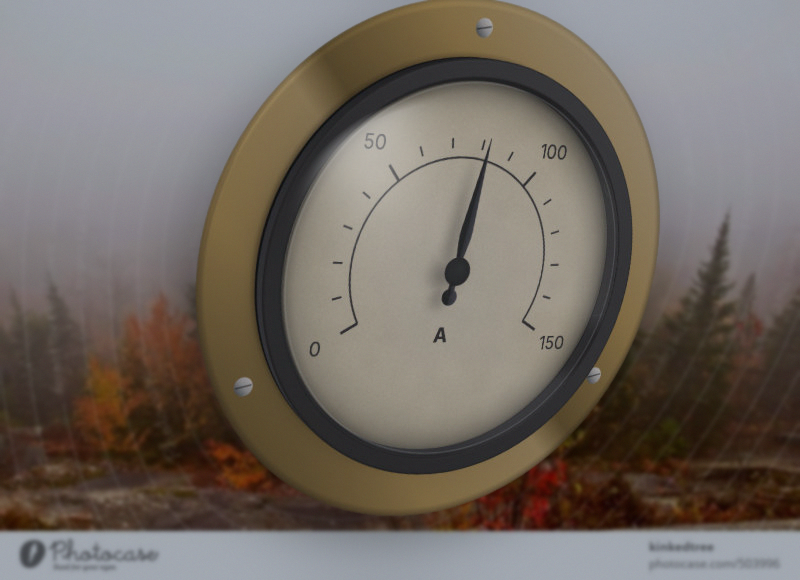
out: 80 A
